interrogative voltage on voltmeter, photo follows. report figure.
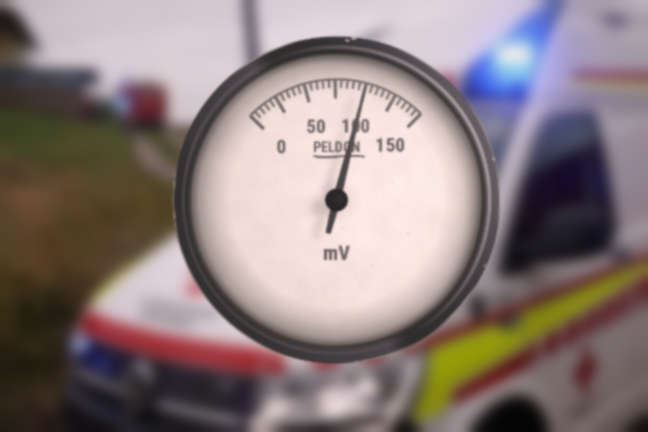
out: 100 mV
